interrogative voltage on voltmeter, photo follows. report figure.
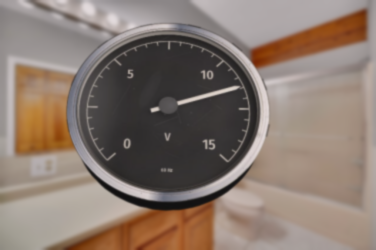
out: 11.5 V
